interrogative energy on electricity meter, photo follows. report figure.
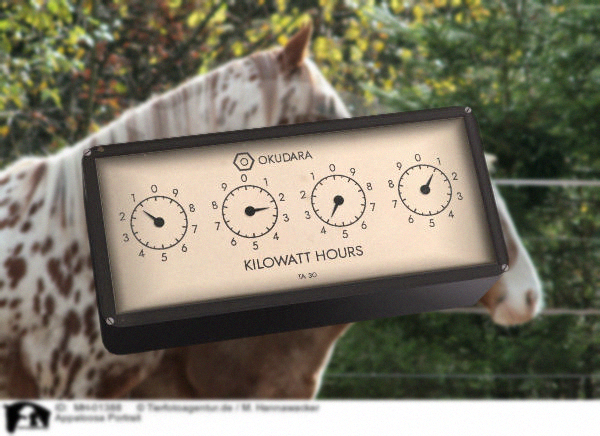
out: 1241 kWh
